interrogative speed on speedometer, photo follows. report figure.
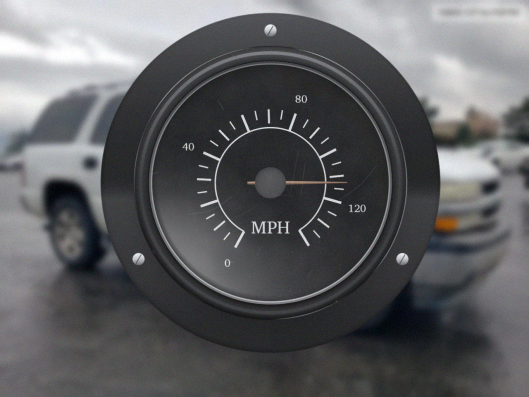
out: 112.5 mph
